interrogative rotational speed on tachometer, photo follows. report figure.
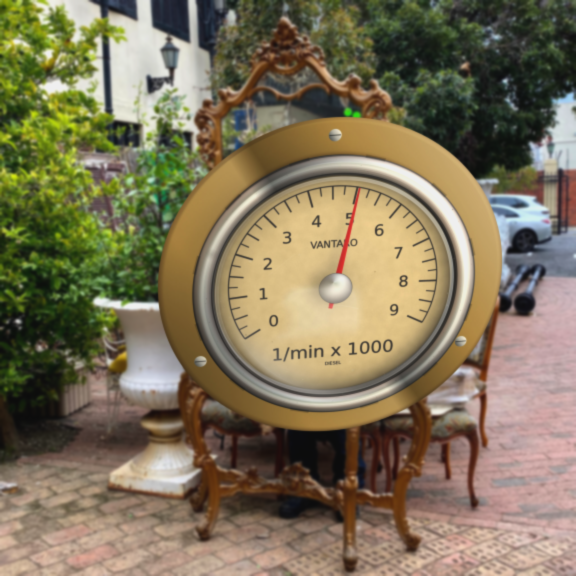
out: 5000 rpm
